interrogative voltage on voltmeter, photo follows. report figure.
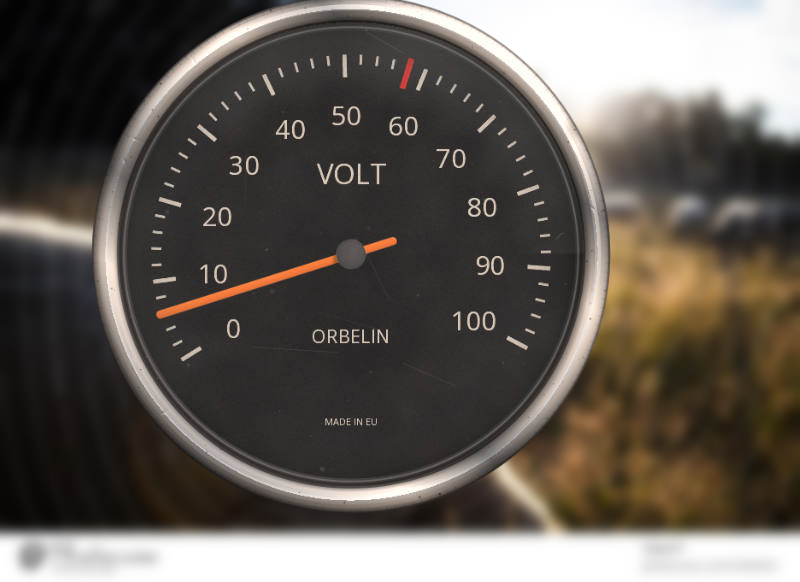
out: 6 V
